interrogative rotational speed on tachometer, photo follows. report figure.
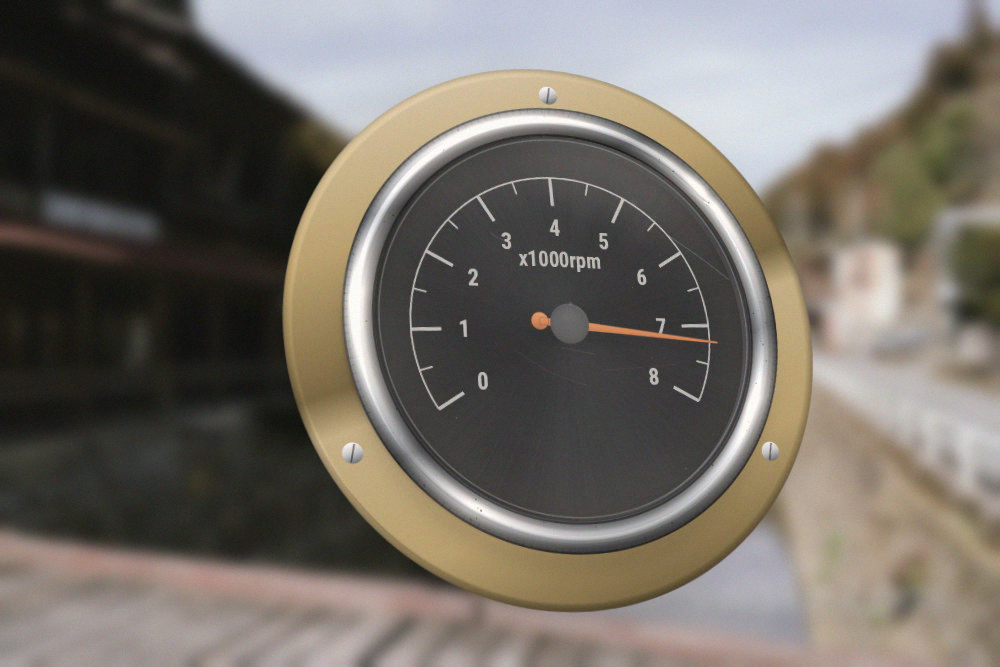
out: 7250 rpm
